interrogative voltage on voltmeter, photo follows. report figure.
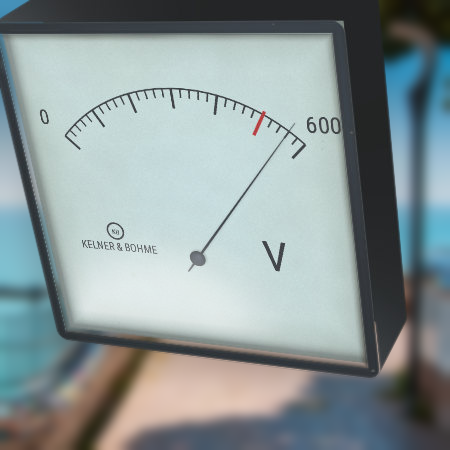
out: 560 V
